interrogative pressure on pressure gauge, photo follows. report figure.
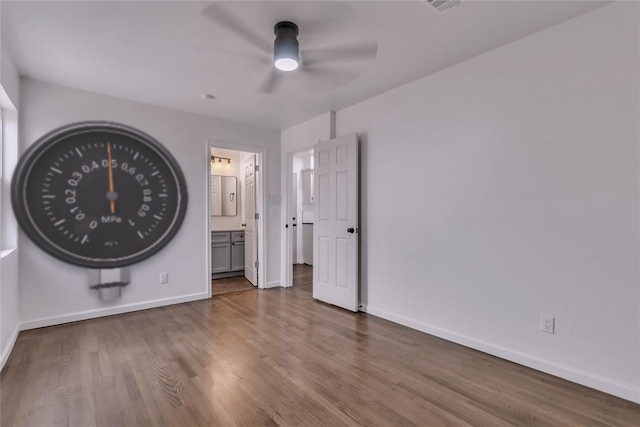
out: 0.5 MPa
